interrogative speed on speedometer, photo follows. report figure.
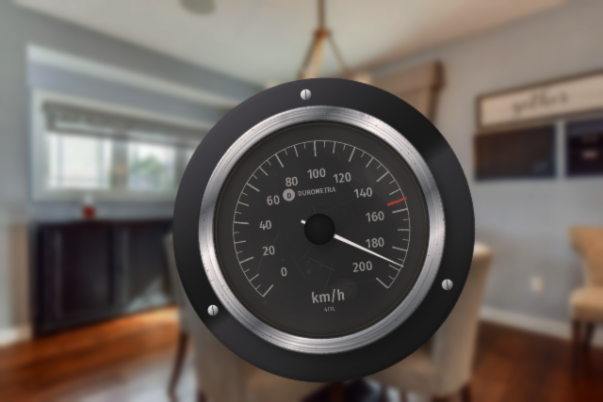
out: 187.5 km/h
